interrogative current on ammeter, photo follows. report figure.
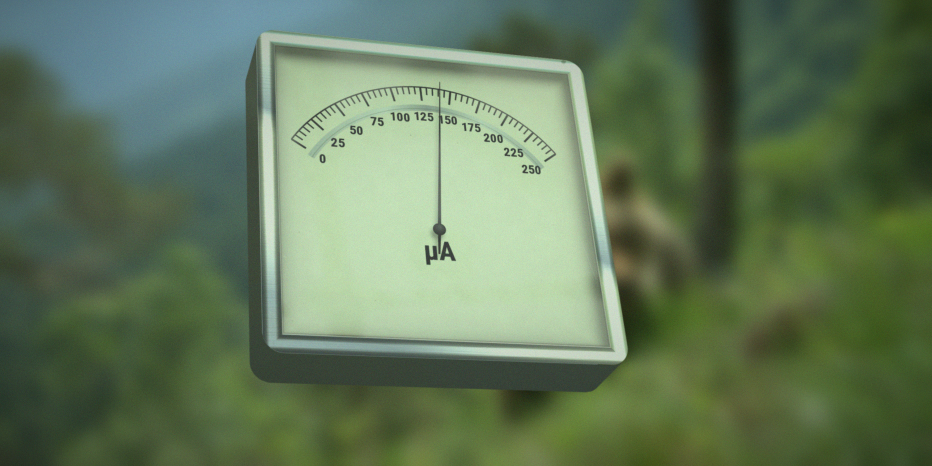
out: 140 µA
